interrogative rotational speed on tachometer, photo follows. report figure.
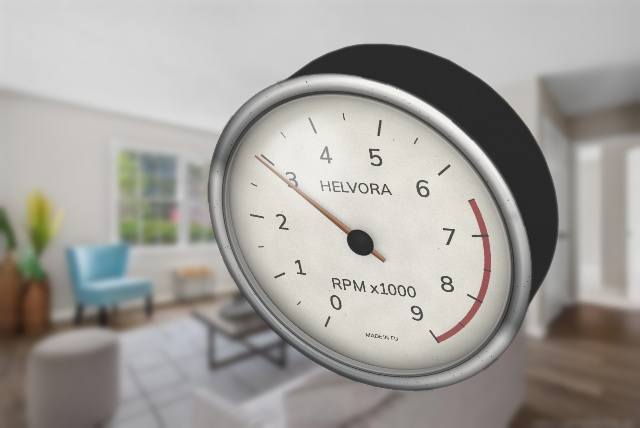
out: 3000 rpm
